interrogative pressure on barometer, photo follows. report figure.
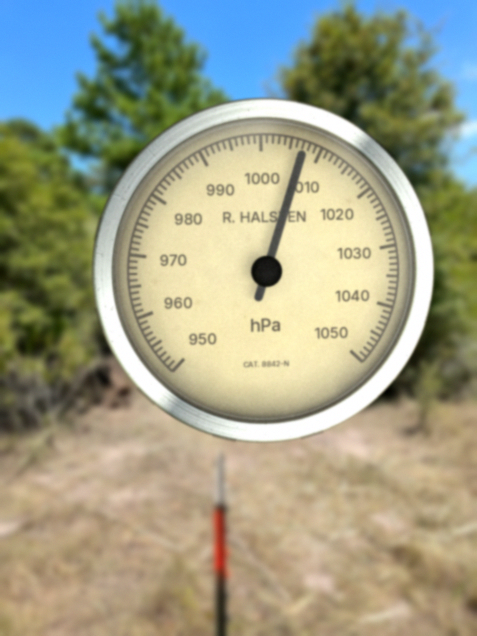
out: 1007 hPa
